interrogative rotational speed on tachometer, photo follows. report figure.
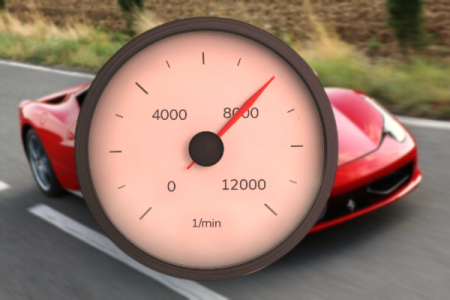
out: 8000 rpm
